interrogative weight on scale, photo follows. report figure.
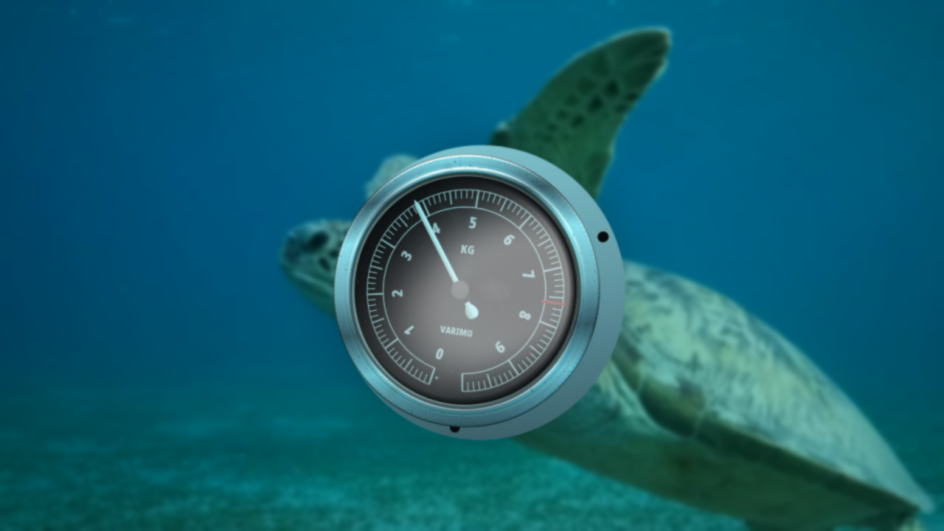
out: 3.9 kg
